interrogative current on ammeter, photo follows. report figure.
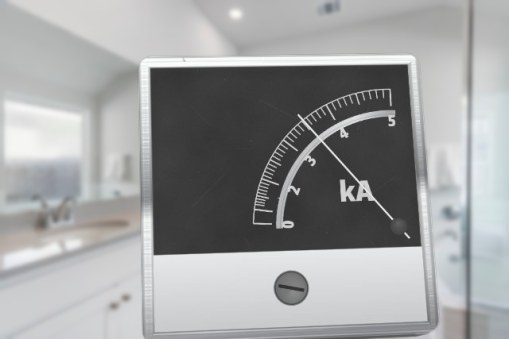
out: 3.5 kA
